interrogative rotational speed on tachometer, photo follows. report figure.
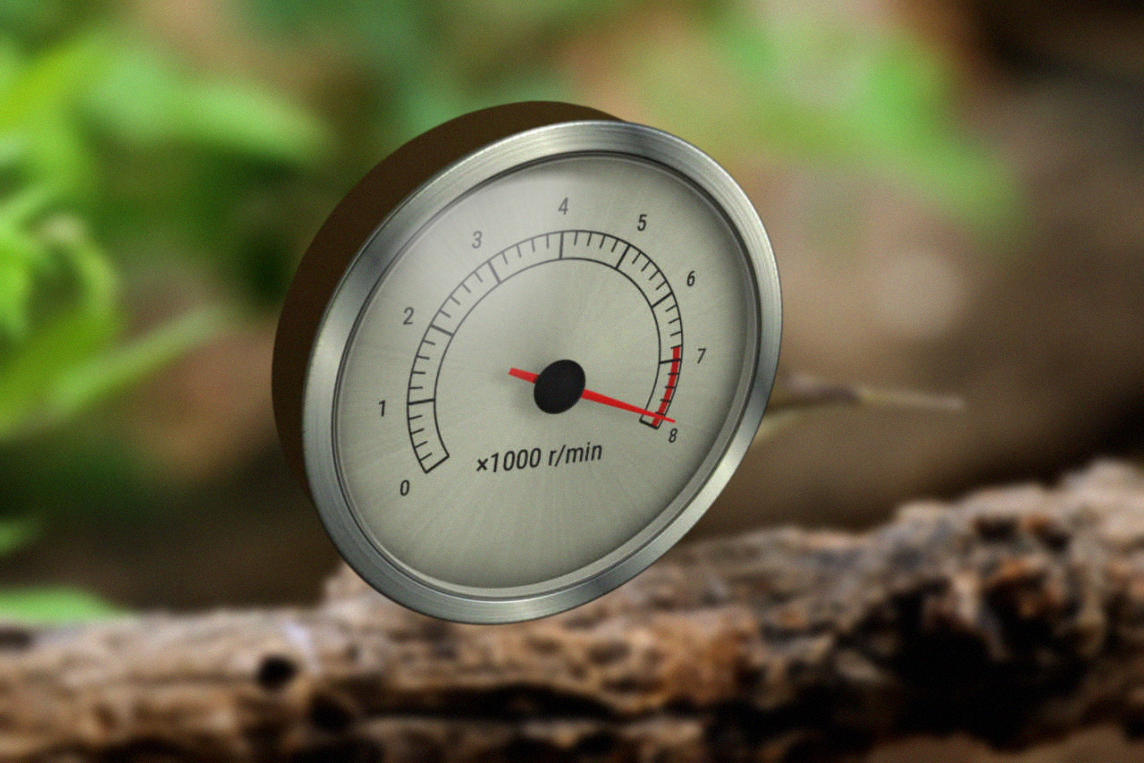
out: 7800 rpm
